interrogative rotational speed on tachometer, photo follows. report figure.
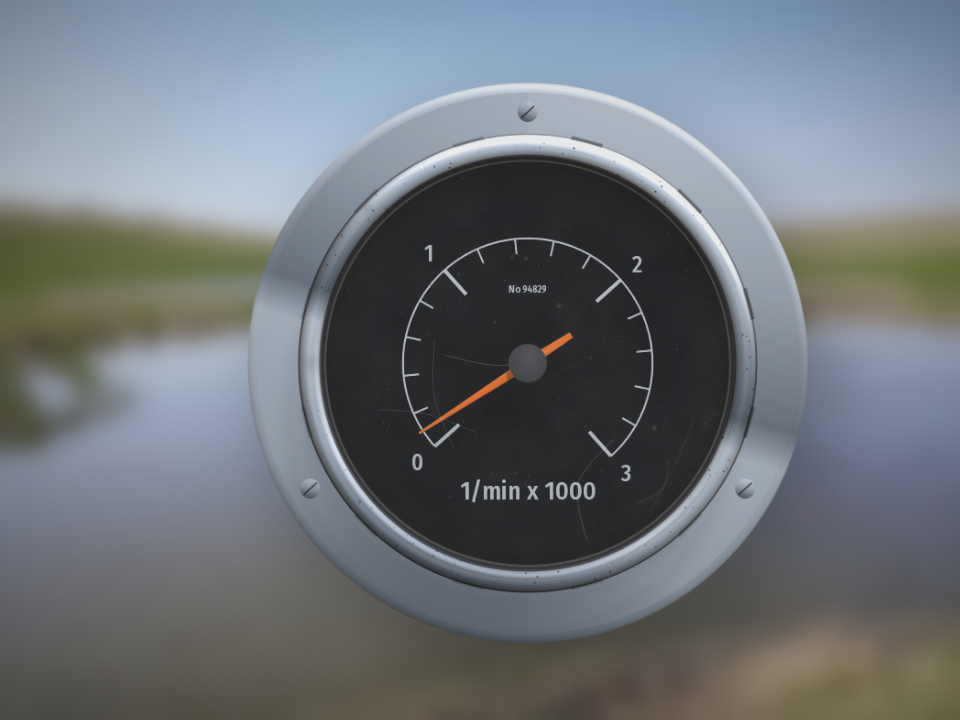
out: 100 rpm
